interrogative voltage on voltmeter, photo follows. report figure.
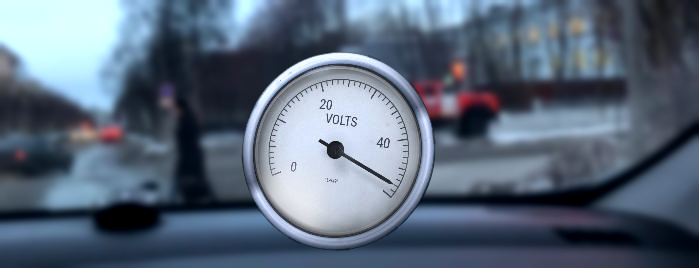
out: 48 V
